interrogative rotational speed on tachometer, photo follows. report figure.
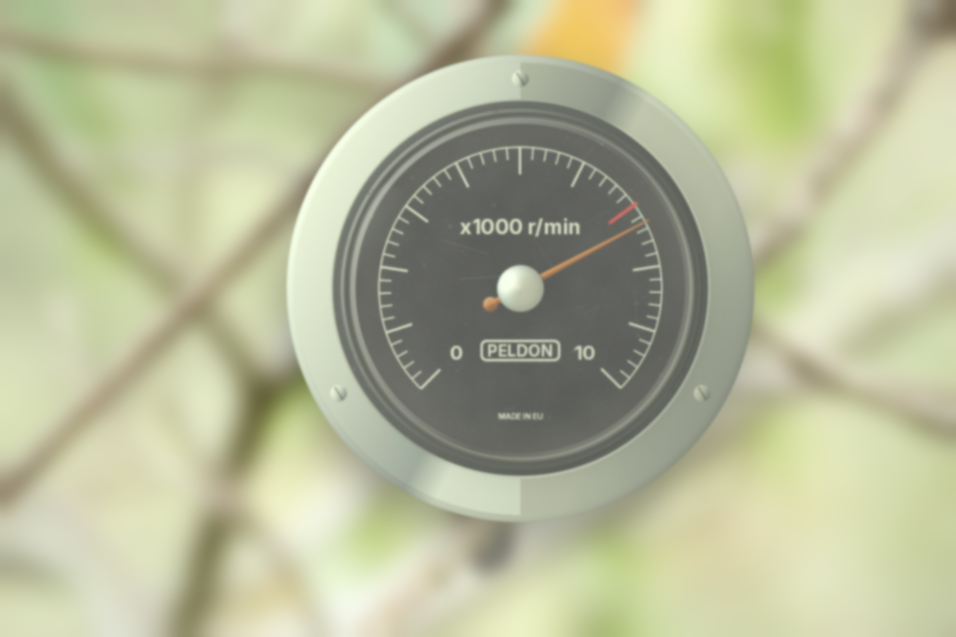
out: 7300 rpm
